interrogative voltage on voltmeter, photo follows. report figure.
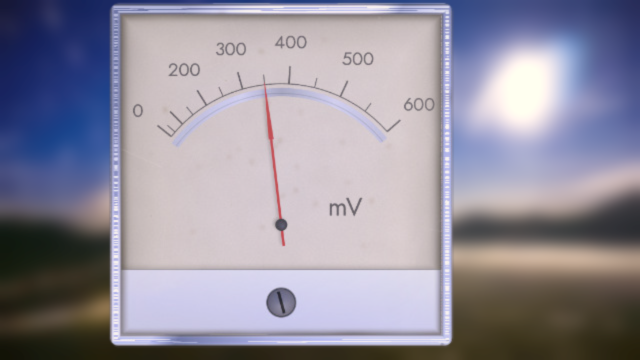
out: 350 mV
